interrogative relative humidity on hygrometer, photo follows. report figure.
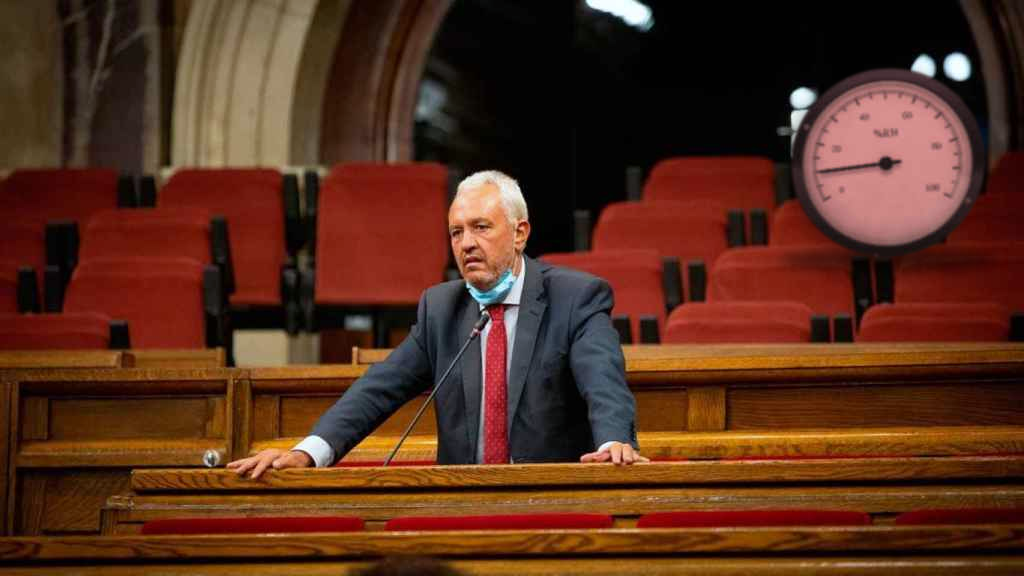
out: 10 %
